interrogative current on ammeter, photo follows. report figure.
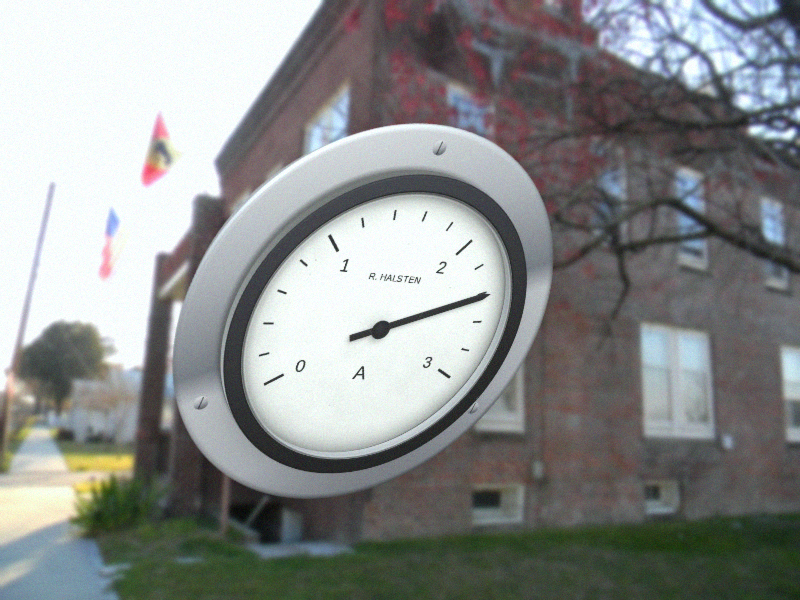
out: 2.4 A
